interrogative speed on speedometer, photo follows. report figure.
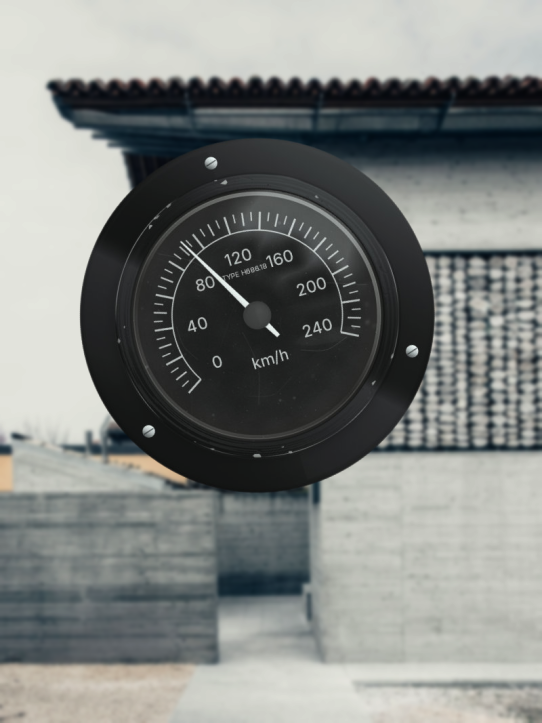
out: 92.5 km/h
